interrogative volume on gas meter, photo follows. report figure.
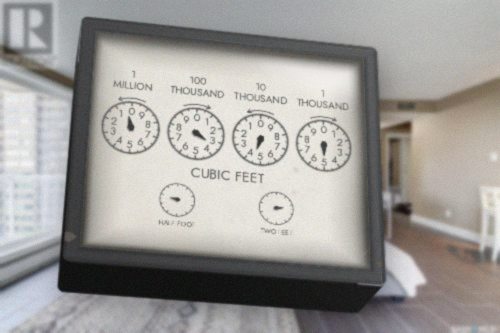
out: 34500 ft³
